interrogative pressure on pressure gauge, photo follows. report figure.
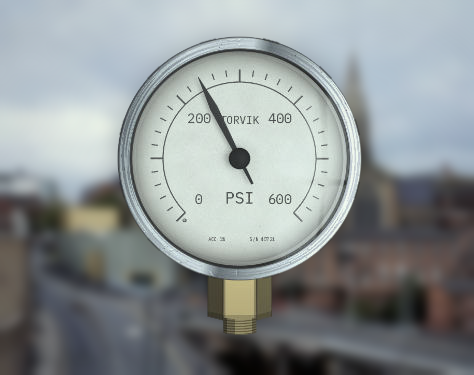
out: 240 psi
